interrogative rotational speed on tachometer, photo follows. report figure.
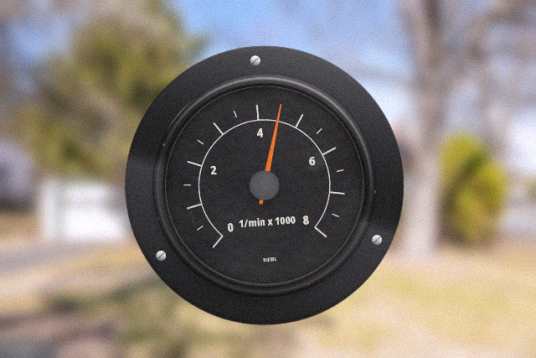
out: 4500 rpm
